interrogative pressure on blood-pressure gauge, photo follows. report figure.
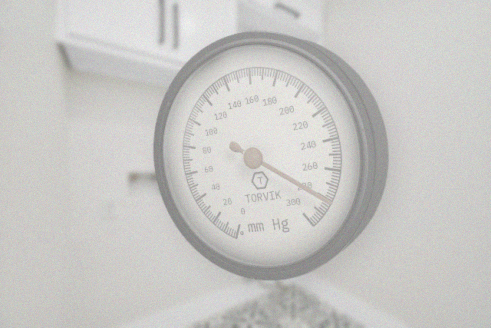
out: 280 mmHg
